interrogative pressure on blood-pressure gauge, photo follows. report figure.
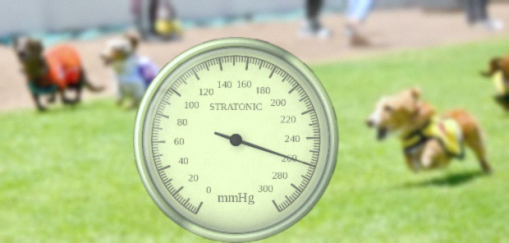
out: 260 mmHg
